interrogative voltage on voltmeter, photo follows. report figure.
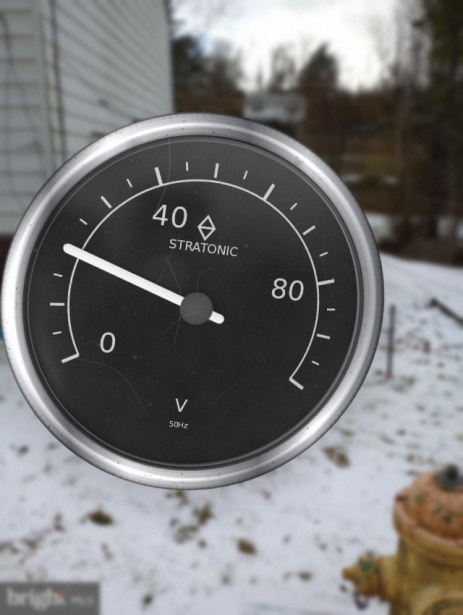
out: 20 V
